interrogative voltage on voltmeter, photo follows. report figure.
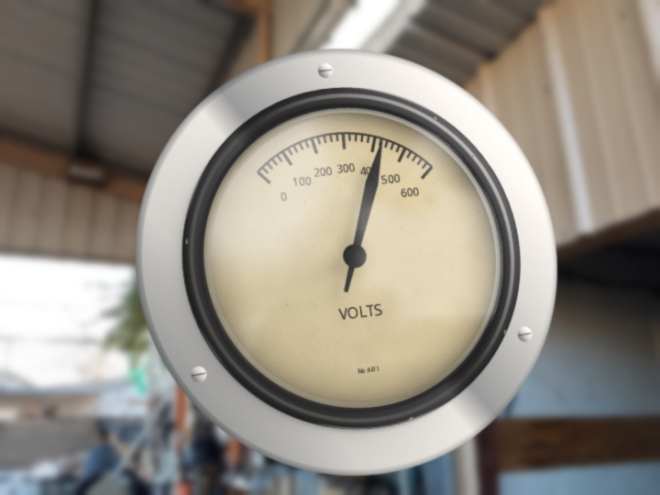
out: 420 V
